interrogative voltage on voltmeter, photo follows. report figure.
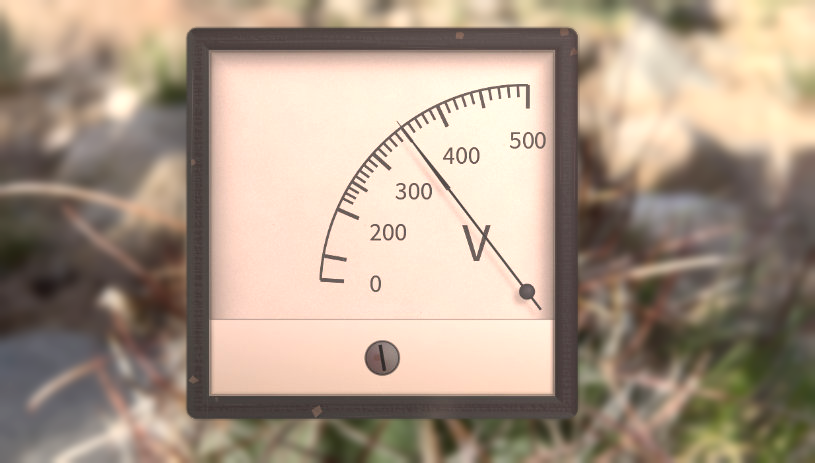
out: 350 V
